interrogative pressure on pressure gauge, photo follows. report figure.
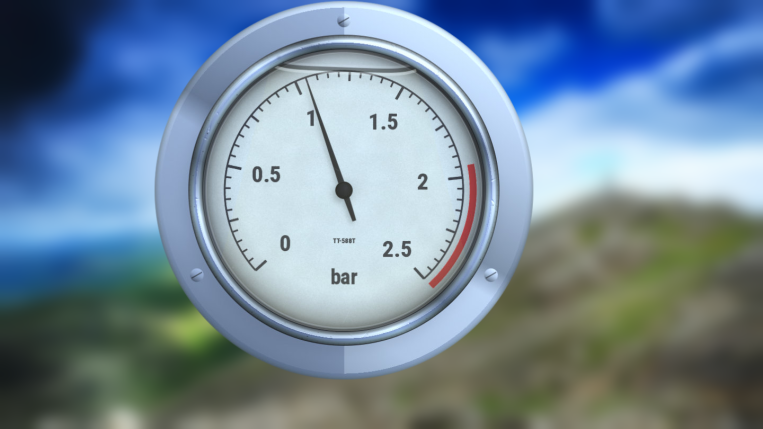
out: 1.05 bar
